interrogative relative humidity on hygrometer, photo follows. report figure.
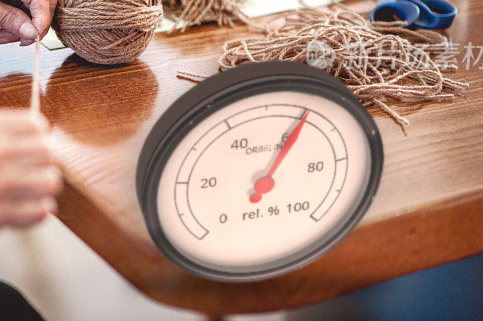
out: 60 %
